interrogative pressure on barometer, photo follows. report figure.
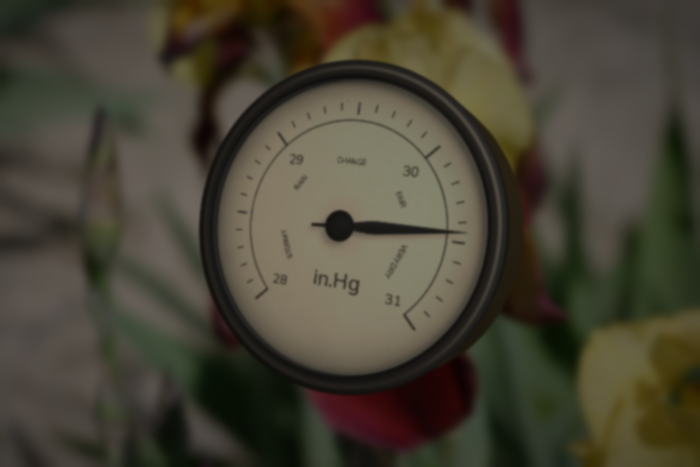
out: 30.45 inHg
